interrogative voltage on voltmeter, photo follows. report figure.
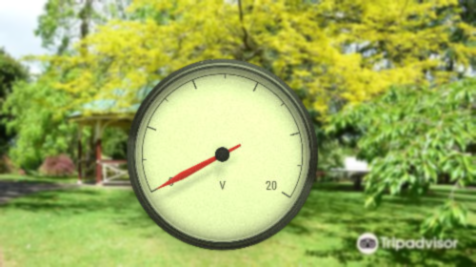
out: 0 V
